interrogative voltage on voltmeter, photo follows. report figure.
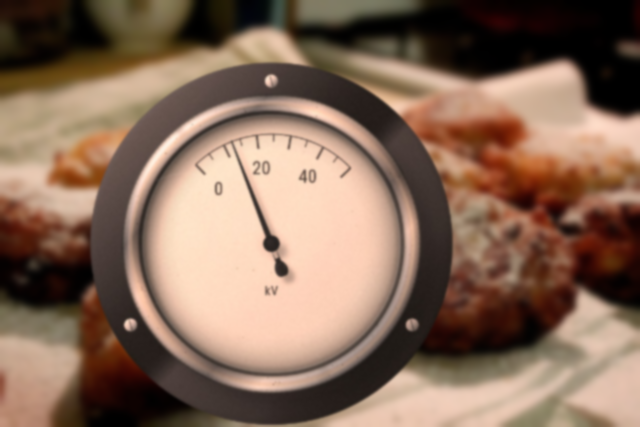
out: 12.5 kV
